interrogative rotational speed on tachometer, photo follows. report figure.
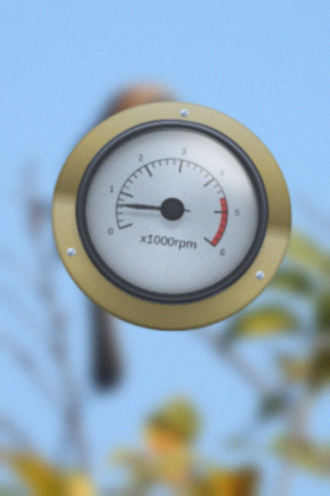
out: 600 rpm
